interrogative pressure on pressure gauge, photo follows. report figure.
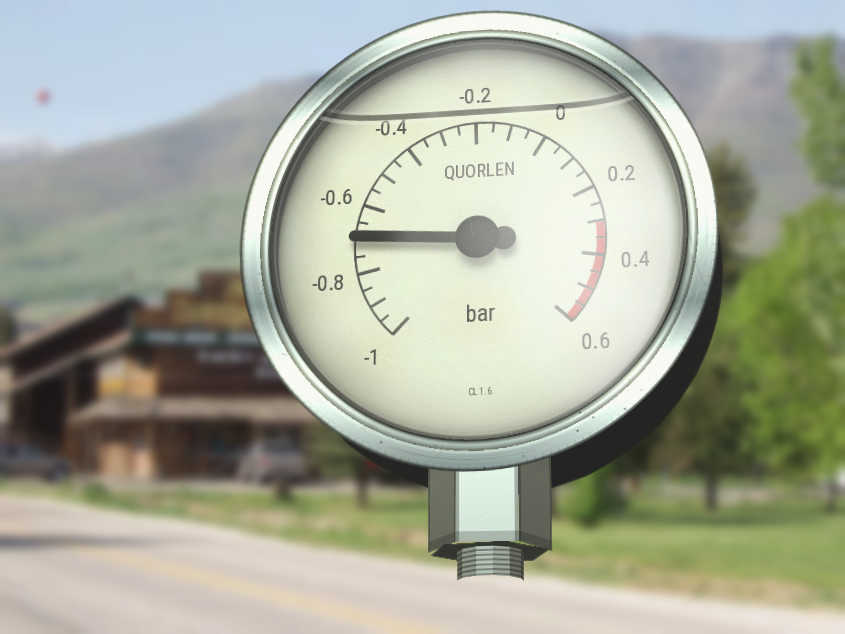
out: -0.7 bar
